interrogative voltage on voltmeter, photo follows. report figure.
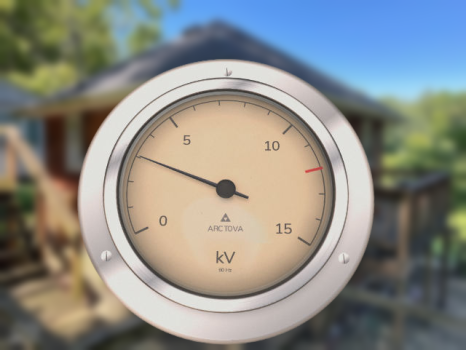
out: 3 kV
